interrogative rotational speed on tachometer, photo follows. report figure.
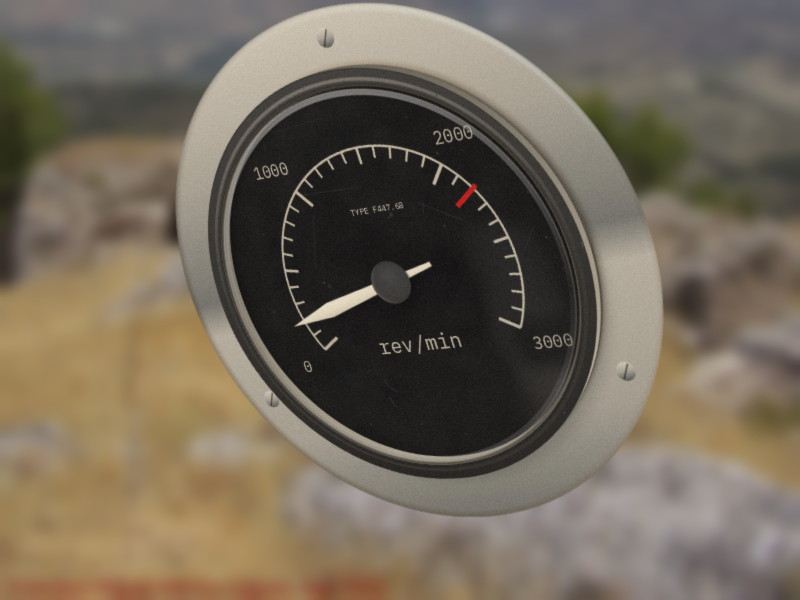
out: 200 rpm
